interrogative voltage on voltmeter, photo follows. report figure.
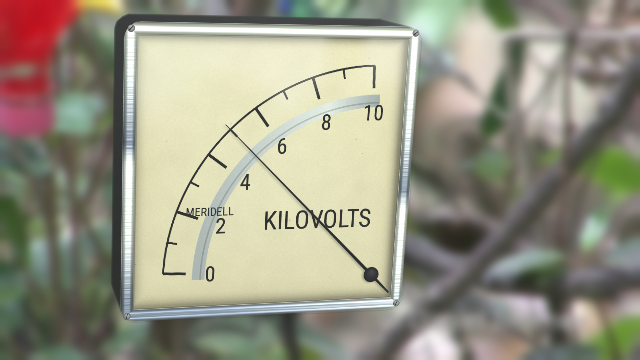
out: 5 kV
